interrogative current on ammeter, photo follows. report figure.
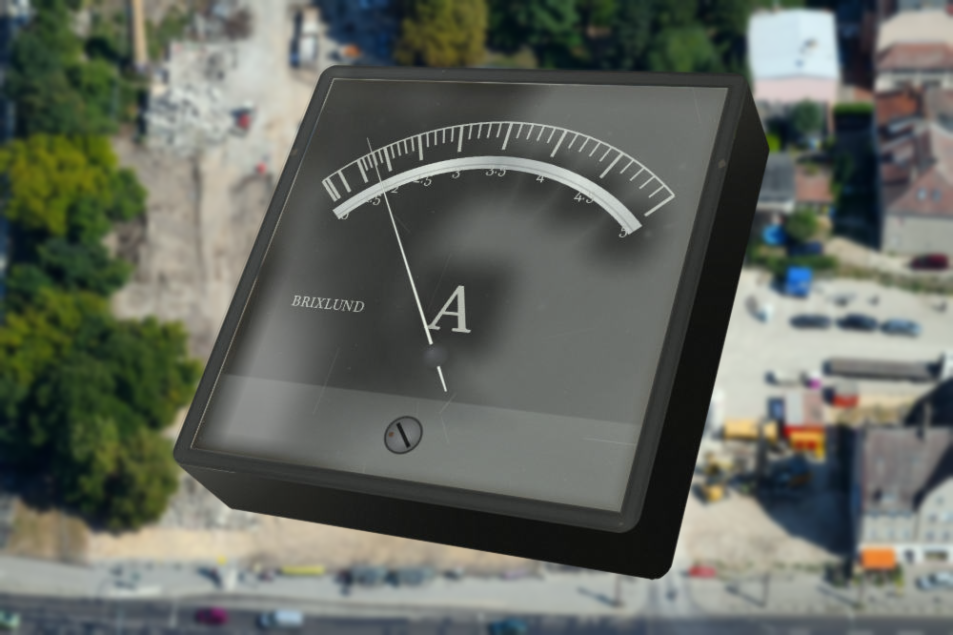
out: 1.8 A
